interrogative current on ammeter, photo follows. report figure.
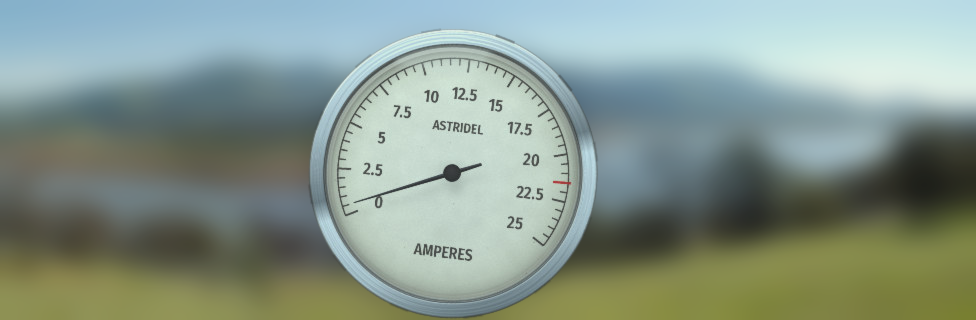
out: 0.5 A
